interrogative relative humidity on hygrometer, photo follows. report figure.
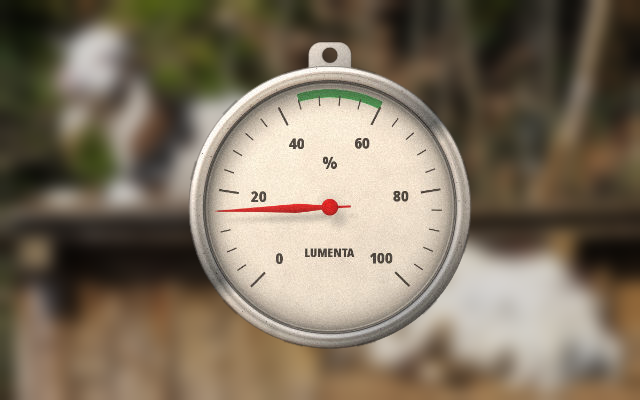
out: 16 %
